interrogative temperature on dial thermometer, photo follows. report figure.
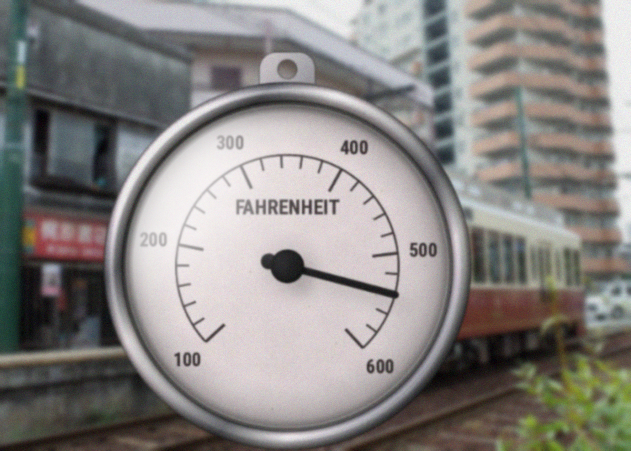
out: 540 °F
